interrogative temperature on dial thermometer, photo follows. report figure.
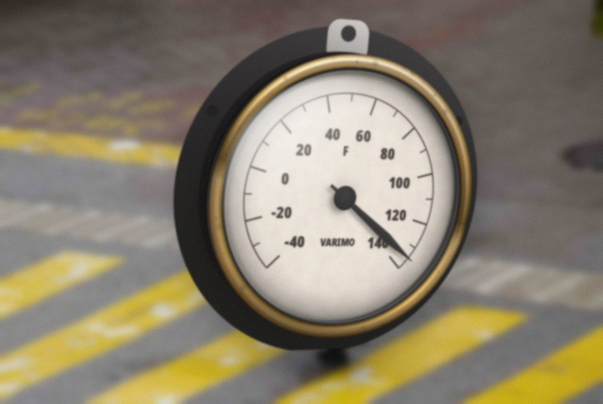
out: 135 °F
